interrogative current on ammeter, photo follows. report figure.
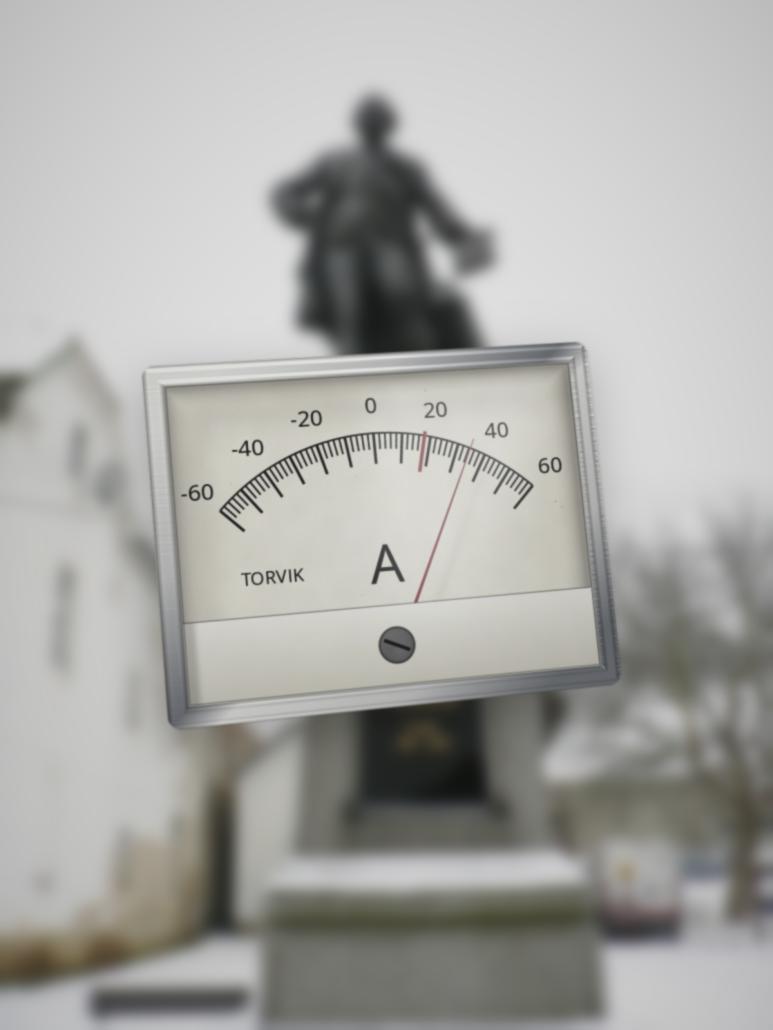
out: 34 A
